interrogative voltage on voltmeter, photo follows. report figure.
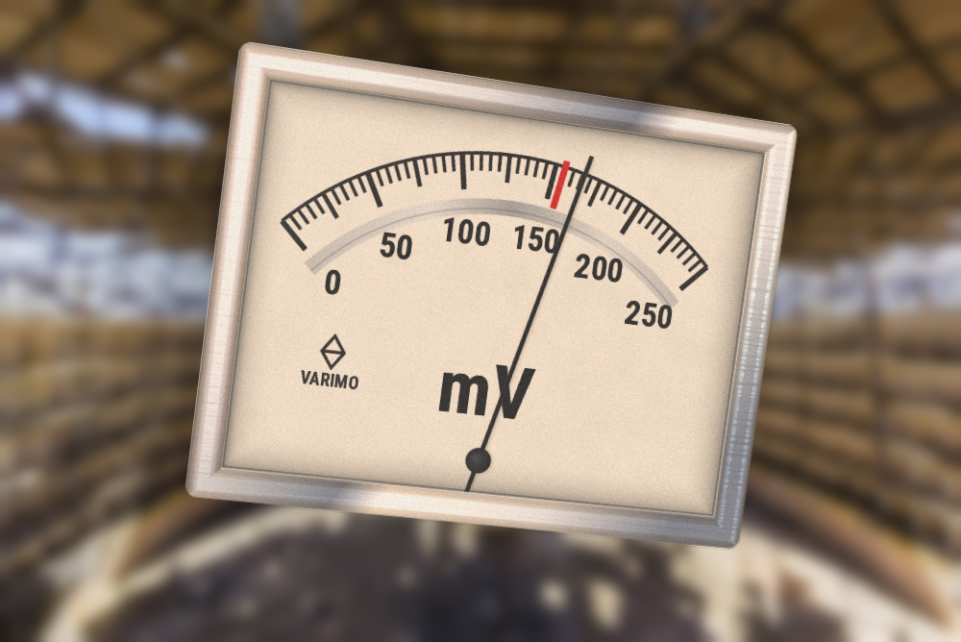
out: 165 mV
